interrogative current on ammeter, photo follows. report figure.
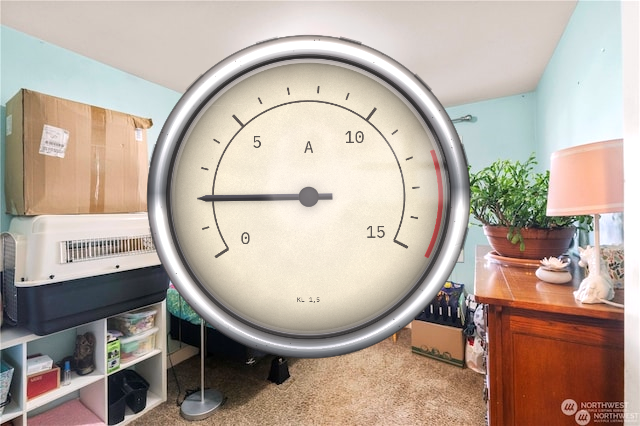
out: 2 A
